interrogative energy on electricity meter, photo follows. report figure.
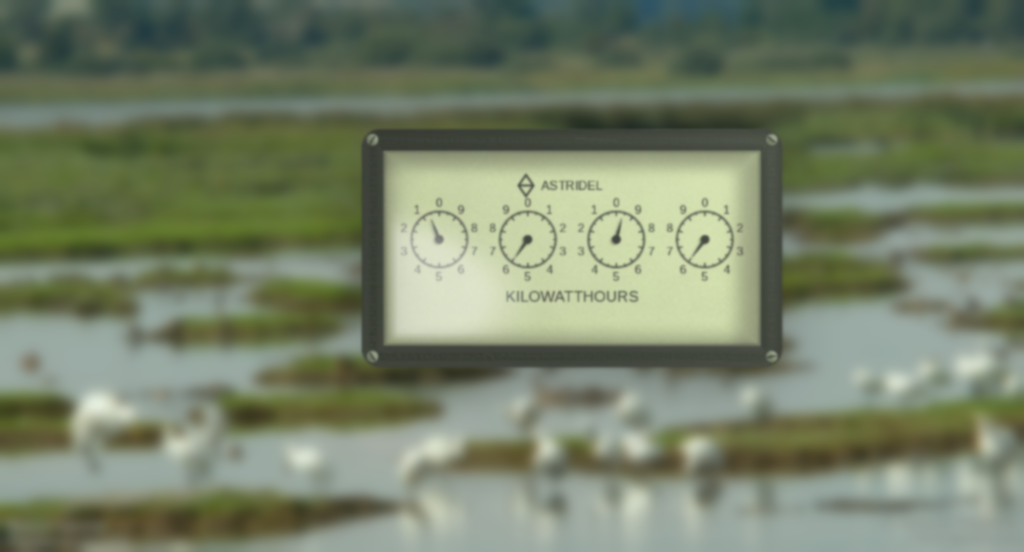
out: 596 kWh
